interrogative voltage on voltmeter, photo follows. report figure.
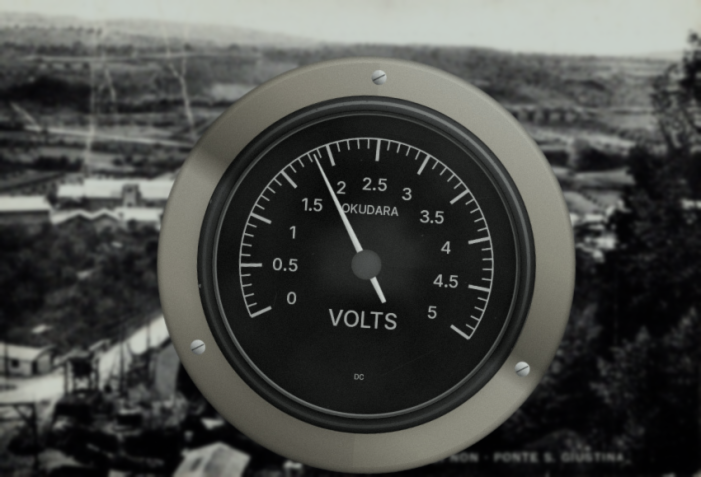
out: 1.85 V
